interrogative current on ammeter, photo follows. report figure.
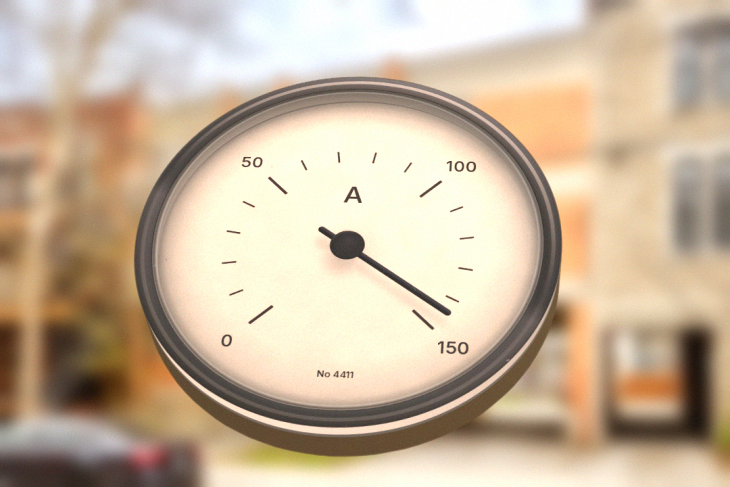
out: 145 A
